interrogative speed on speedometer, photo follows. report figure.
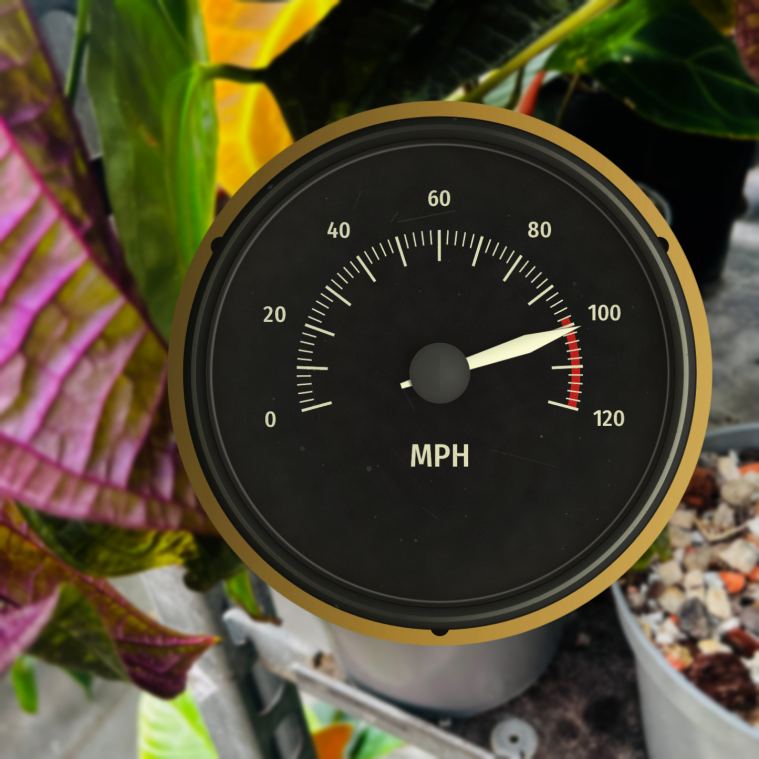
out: 101 mph
